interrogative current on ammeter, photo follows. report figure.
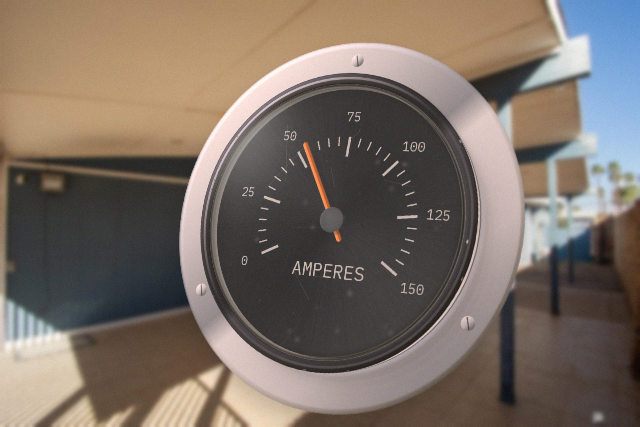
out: 55 A
